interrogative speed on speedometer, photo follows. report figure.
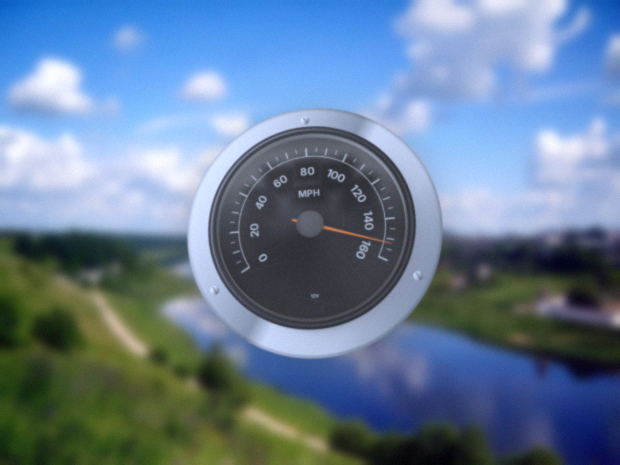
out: 152.5 mph
